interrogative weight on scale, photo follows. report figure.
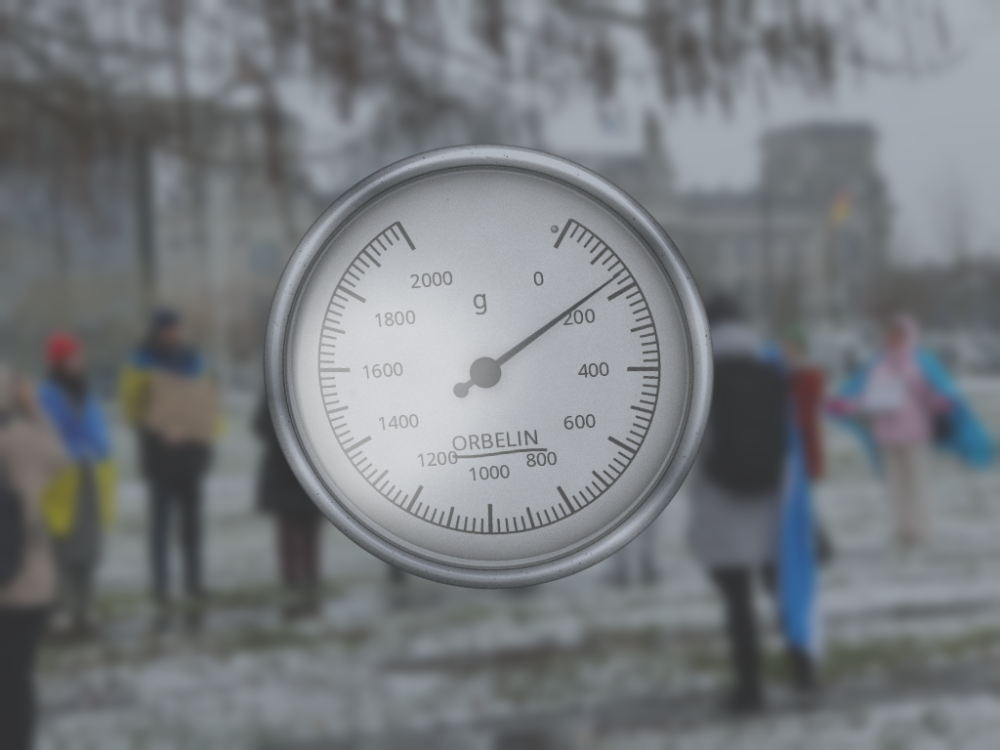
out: 160 g
